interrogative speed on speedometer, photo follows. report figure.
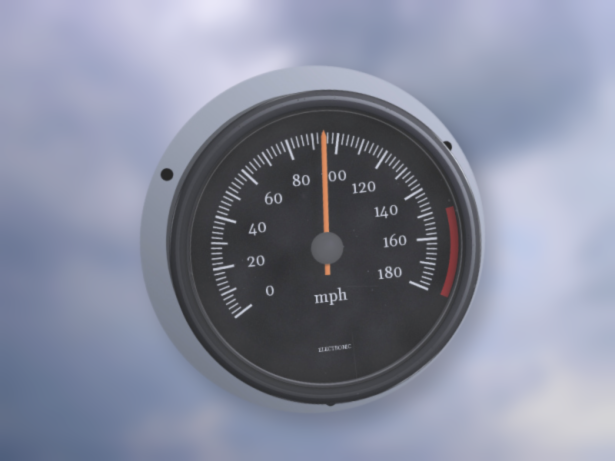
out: 94 mph
